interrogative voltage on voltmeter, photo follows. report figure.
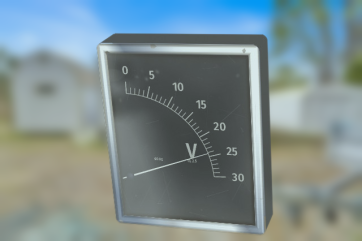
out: 24 V
